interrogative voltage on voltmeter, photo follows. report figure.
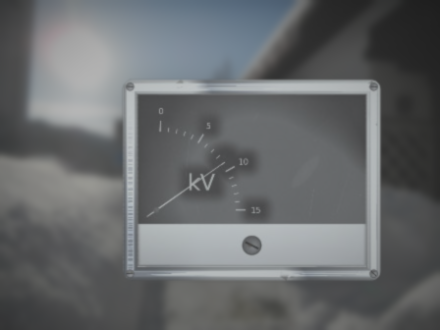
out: 9 kV
